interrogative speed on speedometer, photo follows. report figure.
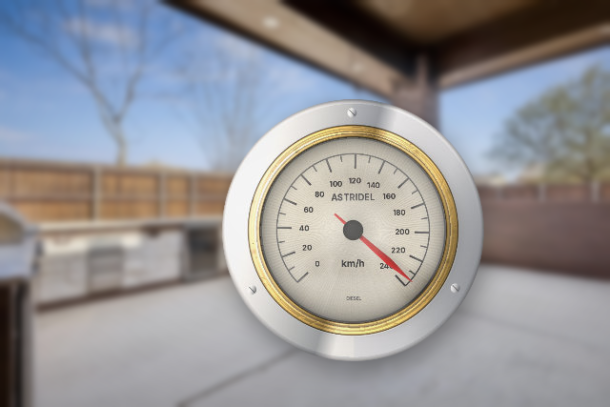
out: 235 km/h
